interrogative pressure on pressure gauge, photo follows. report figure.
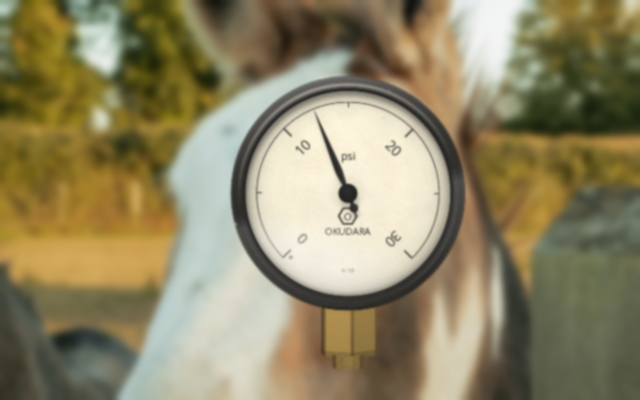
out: 12.5 psi
